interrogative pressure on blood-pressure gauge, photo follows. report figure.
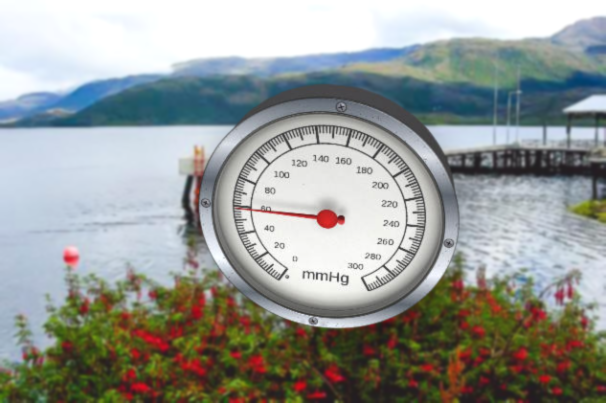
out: 60 mmHg
